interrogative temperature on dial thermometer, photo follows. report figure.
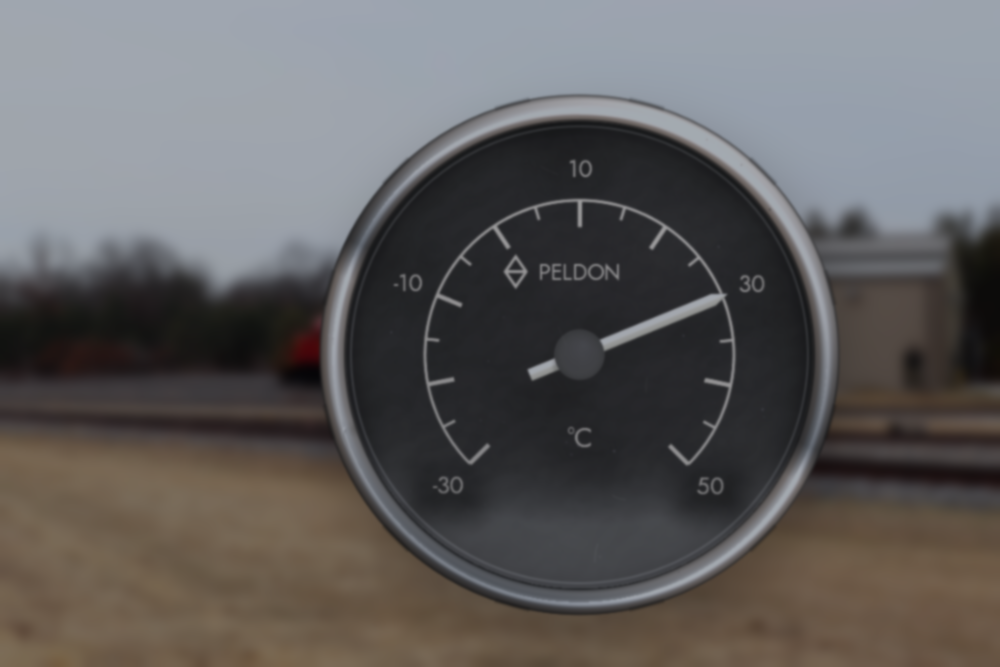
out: 30 °C
